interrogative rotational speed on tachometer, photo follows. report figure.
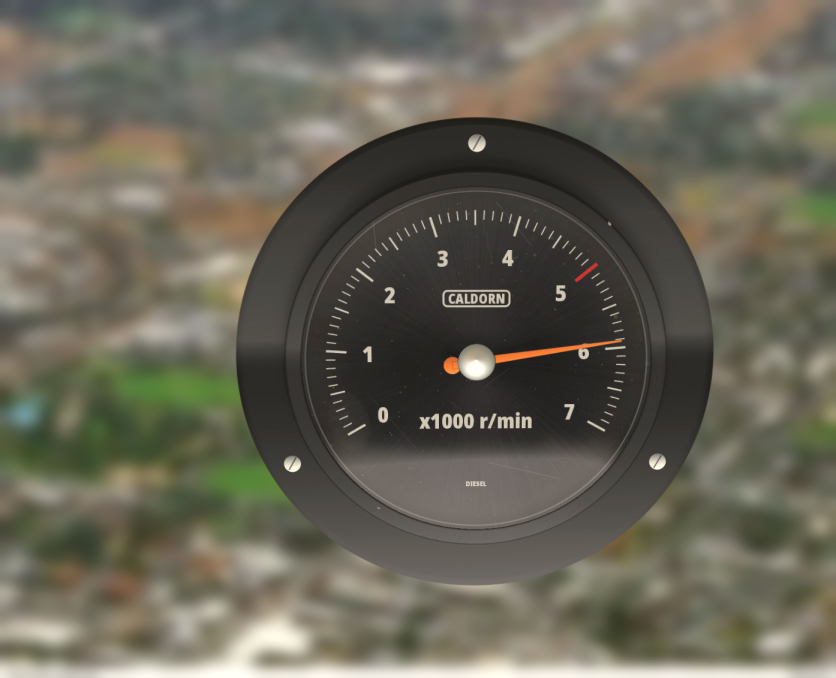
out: 5900 rpm
